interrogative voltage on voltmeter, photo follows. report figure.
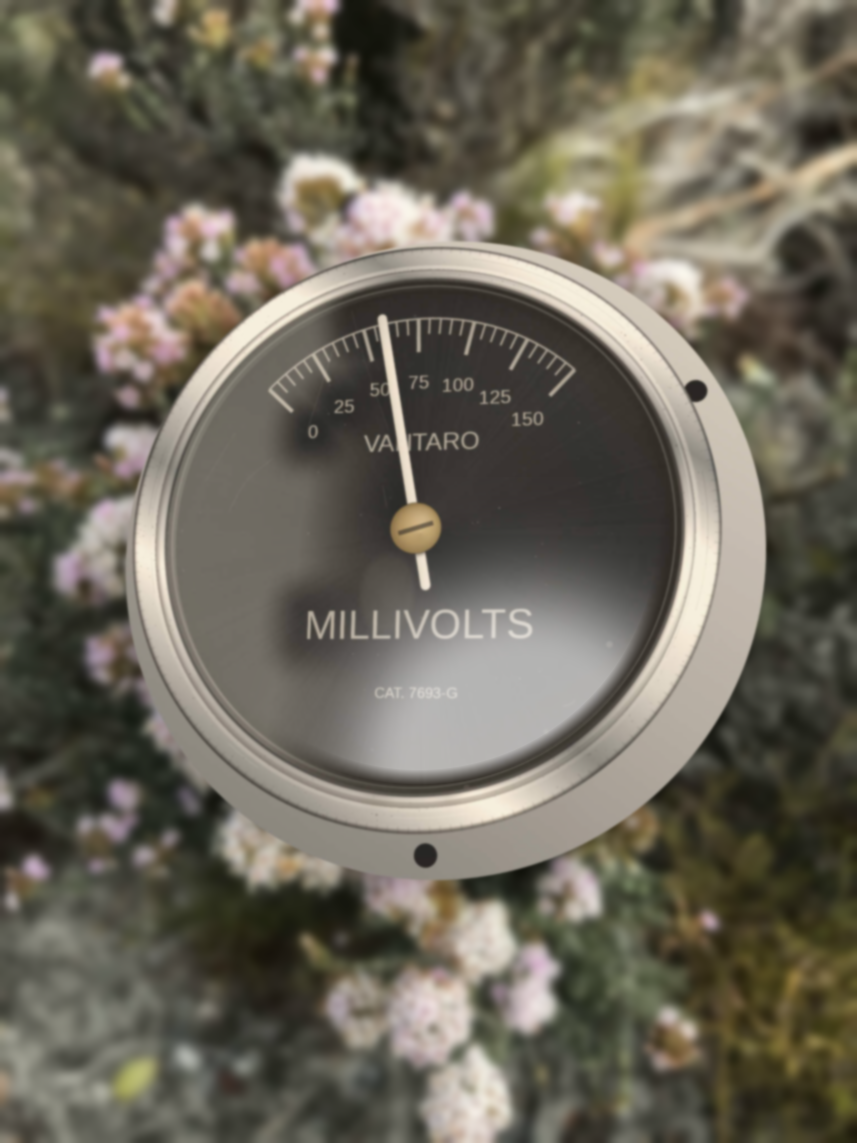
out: 60 mV
